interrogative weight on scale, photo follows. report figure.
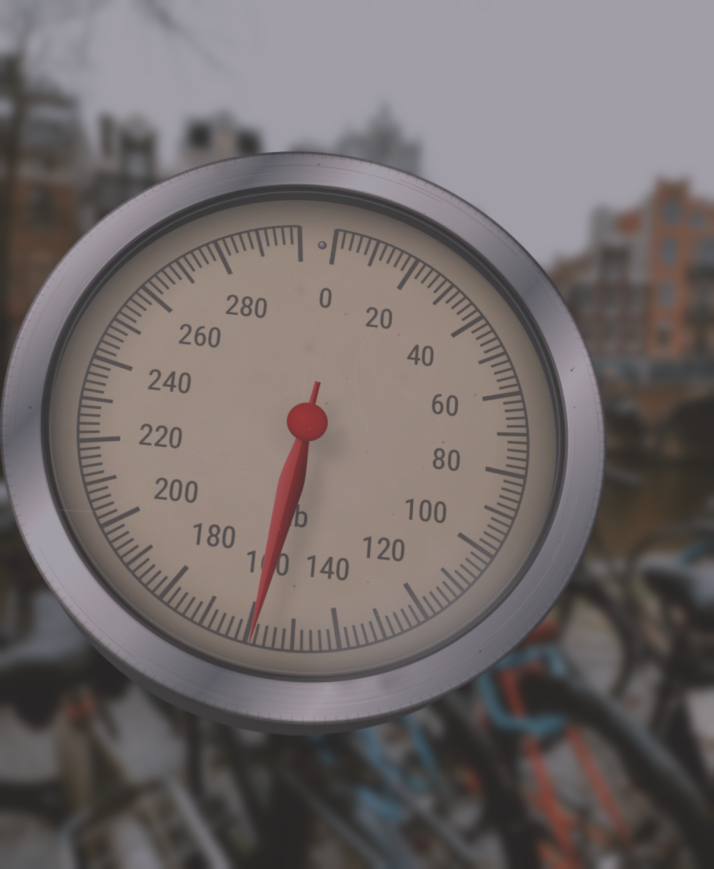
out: 159 lb
